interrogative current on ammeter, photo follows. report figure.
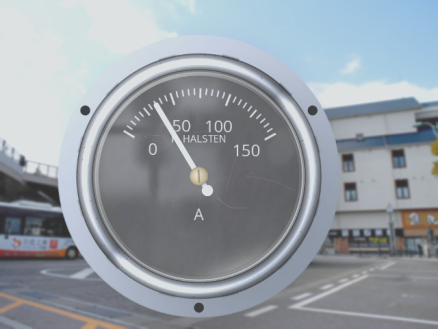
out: 35 A
